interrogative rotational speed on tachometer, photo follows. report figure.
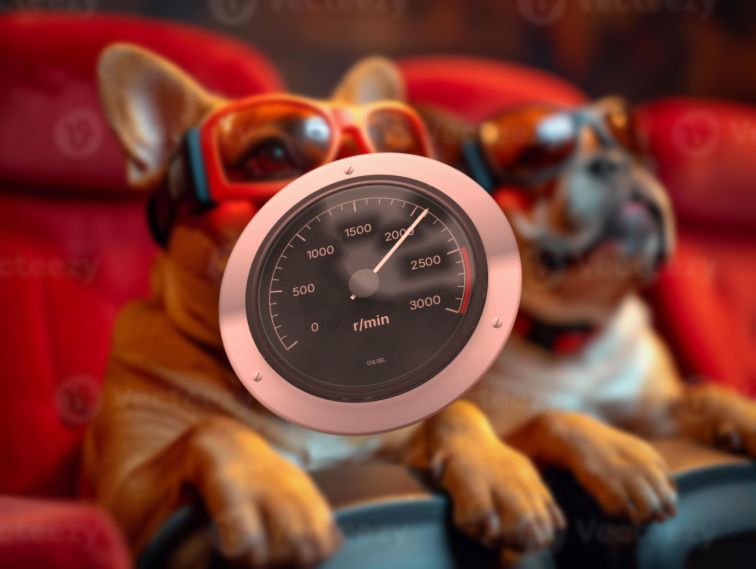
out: 2100 rpm
